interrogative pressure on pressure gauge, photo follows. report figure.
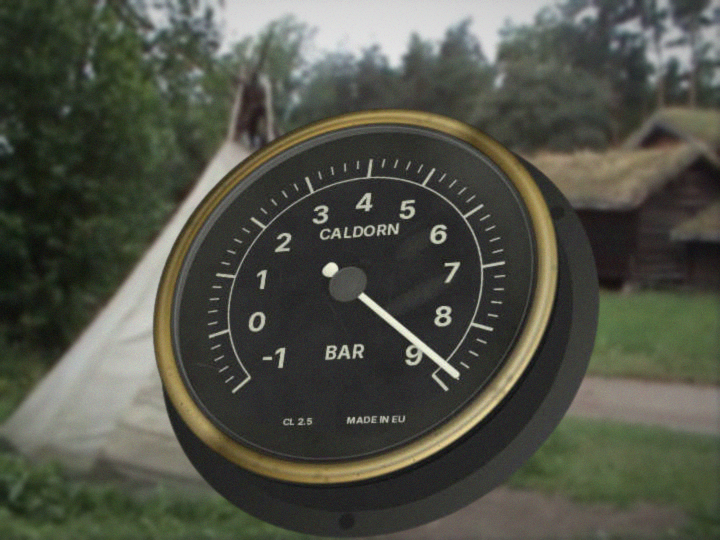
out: 8.8 bar
